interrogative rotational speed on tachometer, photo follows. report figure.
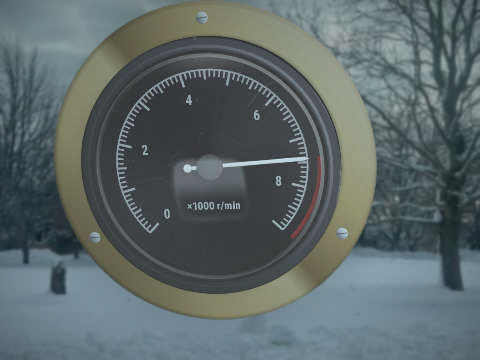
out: 7400 rpm
